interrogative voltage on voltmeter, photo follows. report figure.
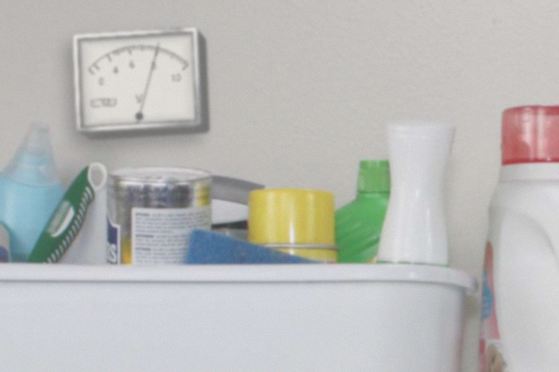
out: 8 V
